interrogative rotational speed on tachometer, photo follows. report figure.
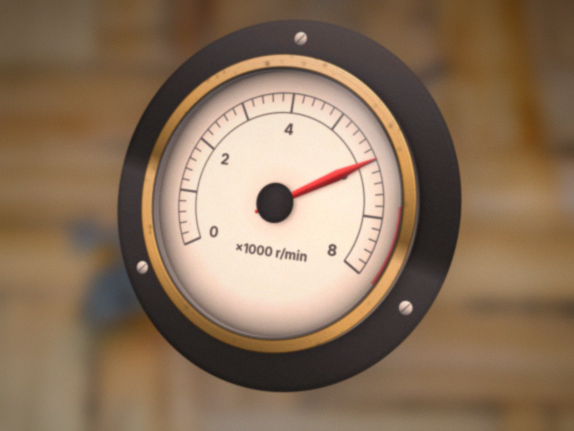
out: 6000 rpm
